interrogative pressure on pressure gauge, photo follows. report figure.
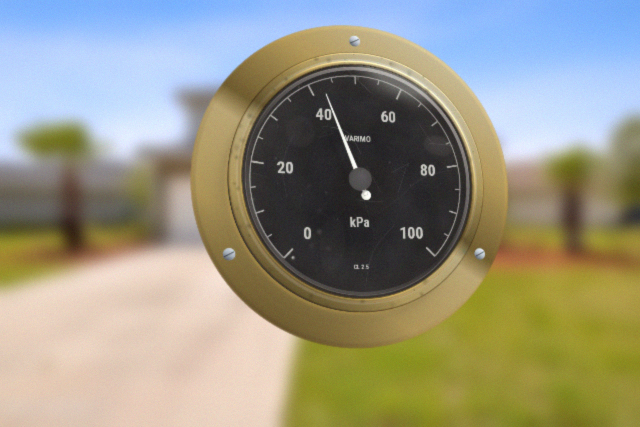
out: 42.5 kPa
